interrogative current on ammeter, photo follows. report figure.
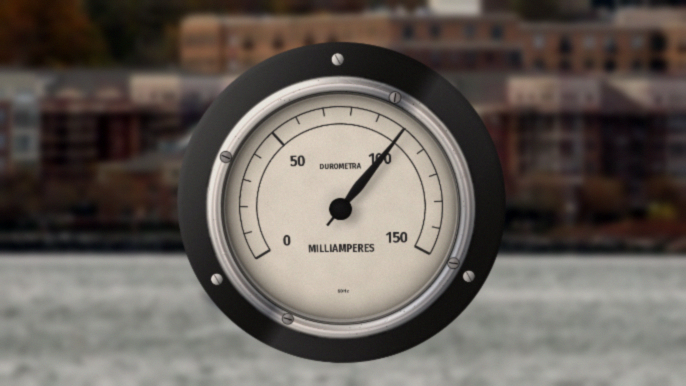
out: 100 mA
